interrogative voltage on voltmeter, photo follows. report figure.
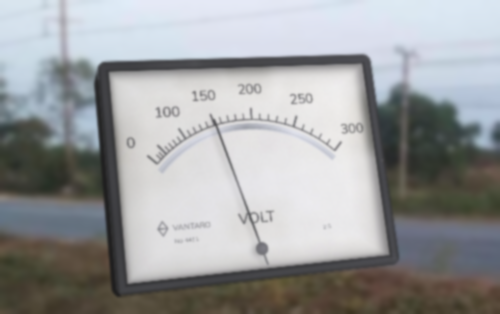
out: 150 V
